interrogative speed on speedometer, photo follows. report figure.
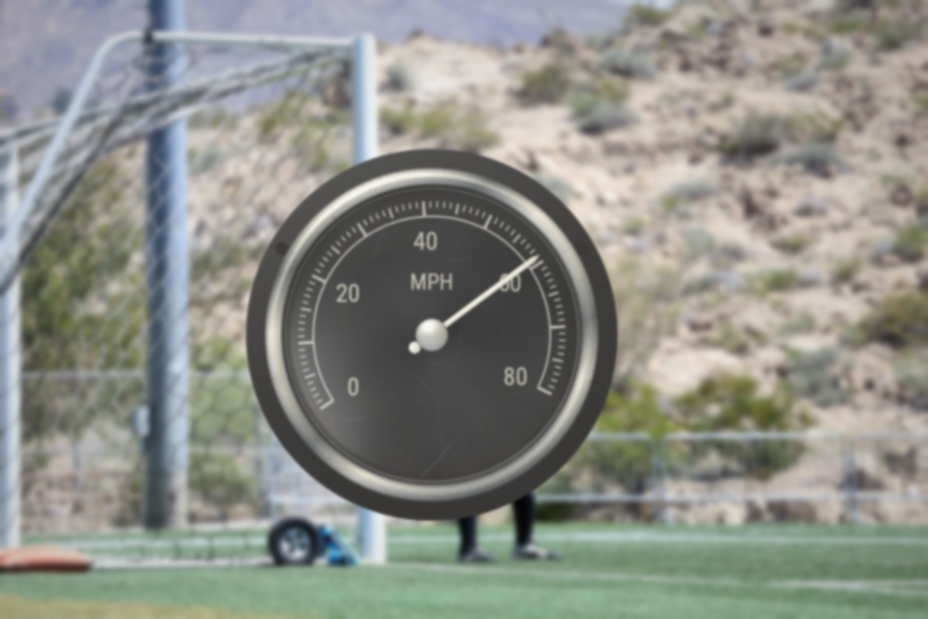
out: 59 mph
